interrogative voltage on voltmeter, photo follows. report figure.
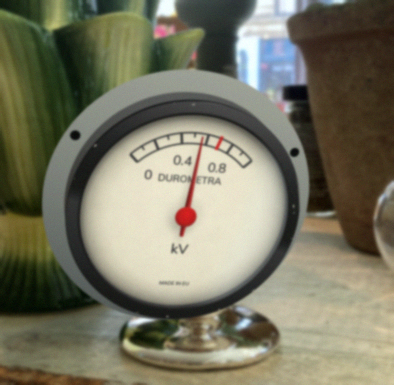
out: 0.55 kV
